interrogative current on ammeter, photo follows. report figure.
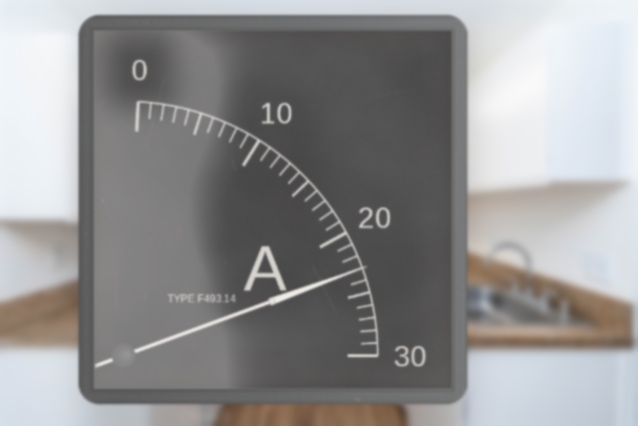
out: 23 A
